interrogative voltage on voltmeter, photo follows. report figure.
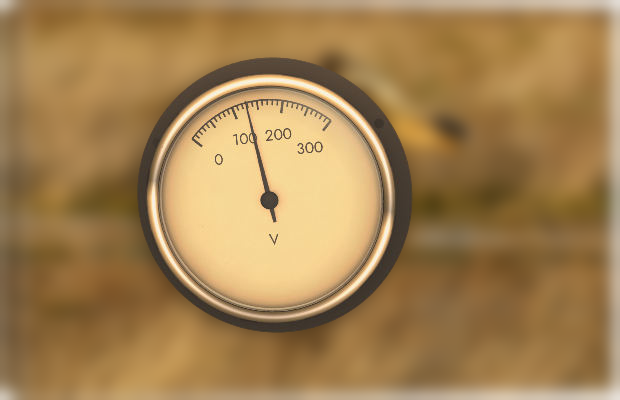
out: 130 V
